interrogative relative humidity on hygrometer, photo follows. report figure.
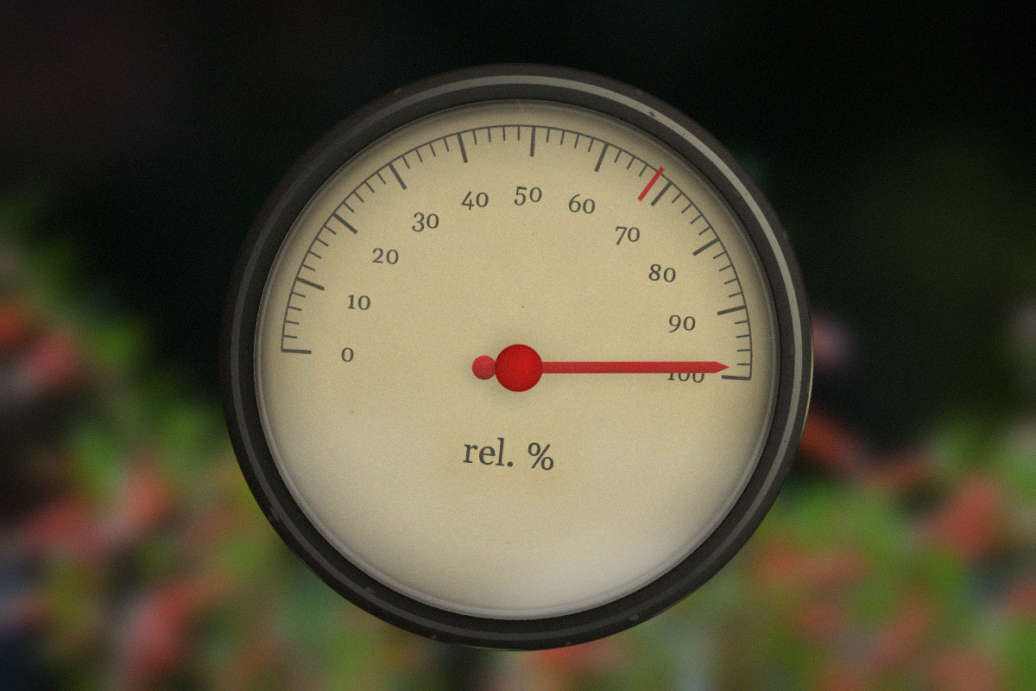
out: 98 %
